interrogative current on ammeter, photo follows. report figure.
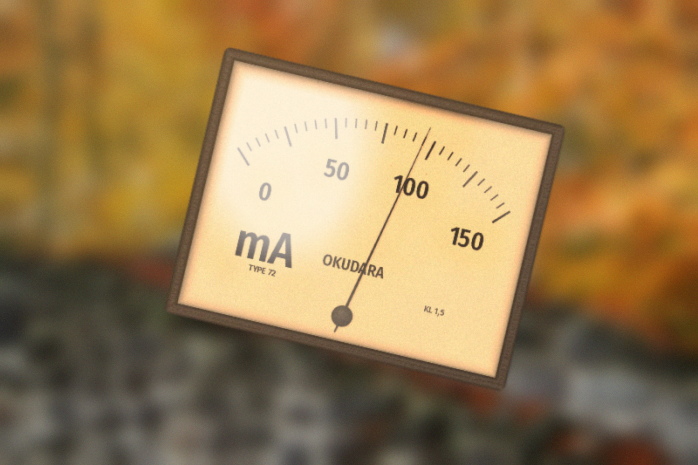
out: 95 mA
